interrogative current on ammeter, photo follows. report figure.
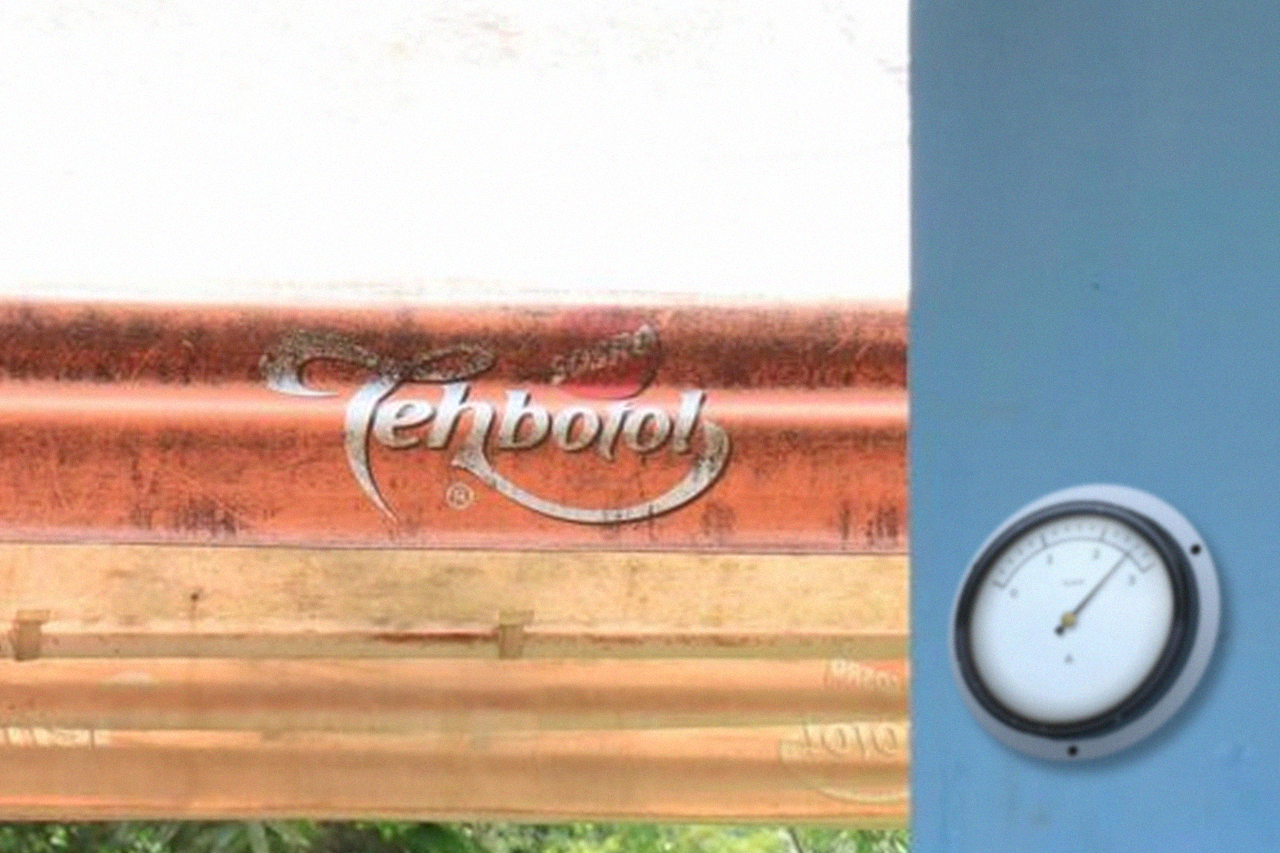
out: 2.6 A
